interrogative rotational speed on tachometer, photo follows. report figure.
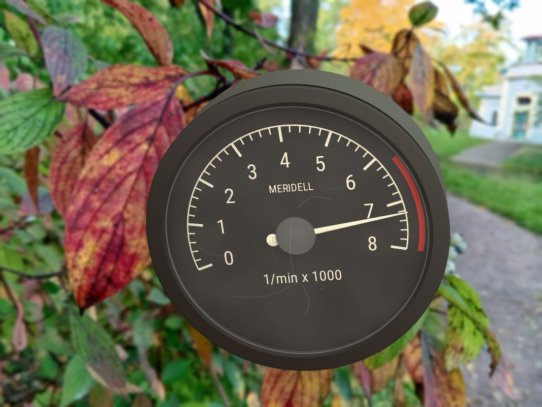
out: 7200 rpm
